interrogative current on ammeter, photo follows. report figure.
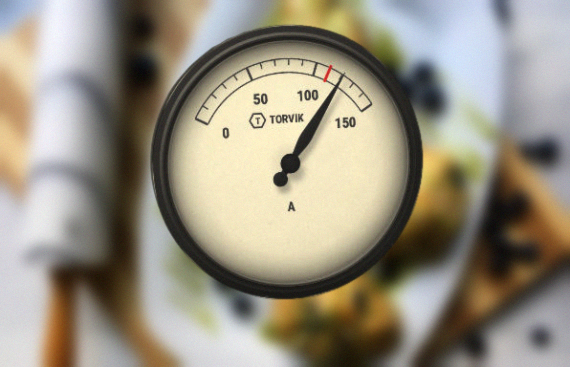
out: 120 A
